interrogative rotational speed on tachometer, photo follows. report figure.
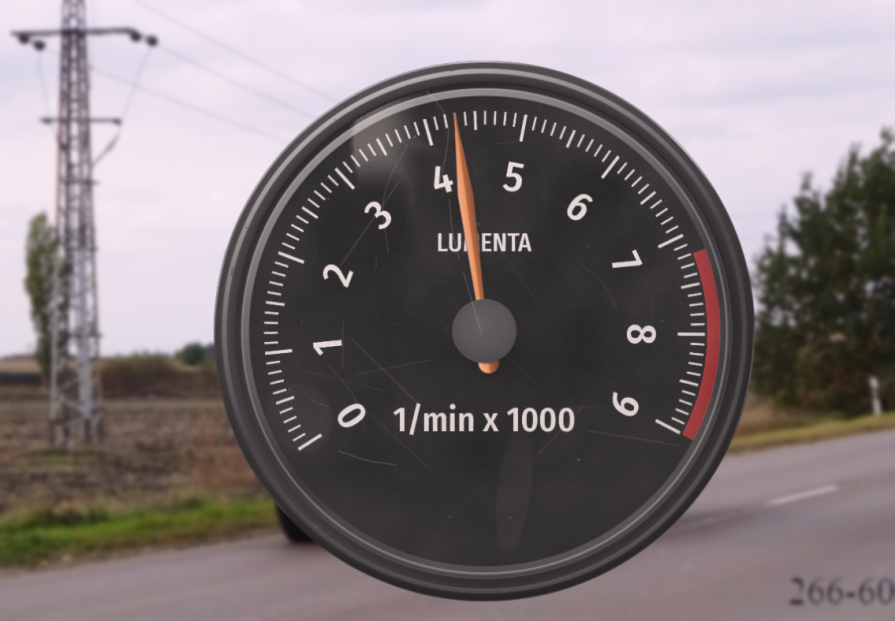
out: 4300 rpm
